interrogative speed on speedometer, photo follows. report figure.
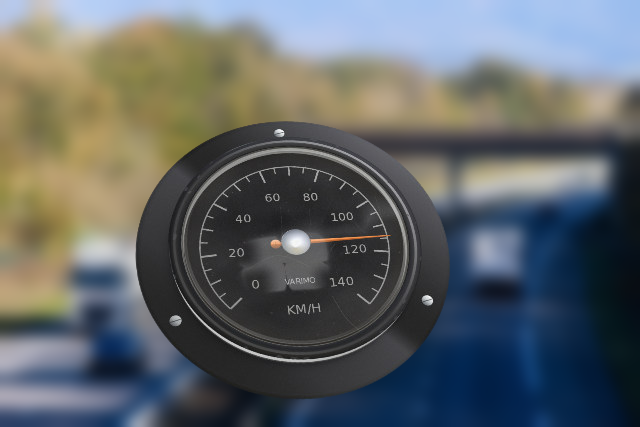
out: 115 km/h
